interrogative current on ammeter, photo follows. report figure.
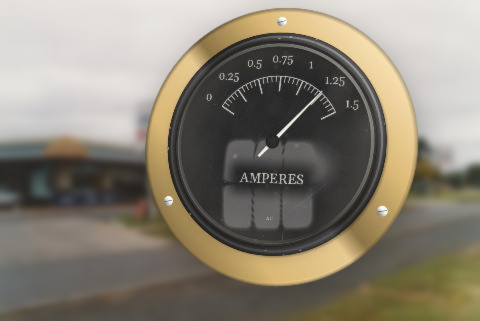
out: 1.25 A
